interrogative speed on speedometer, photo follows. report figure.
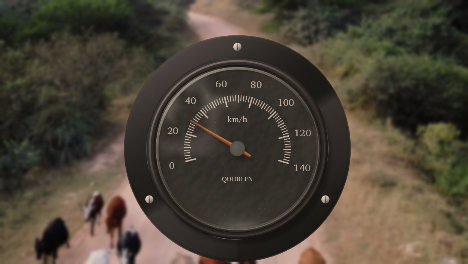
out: 30 km/h
